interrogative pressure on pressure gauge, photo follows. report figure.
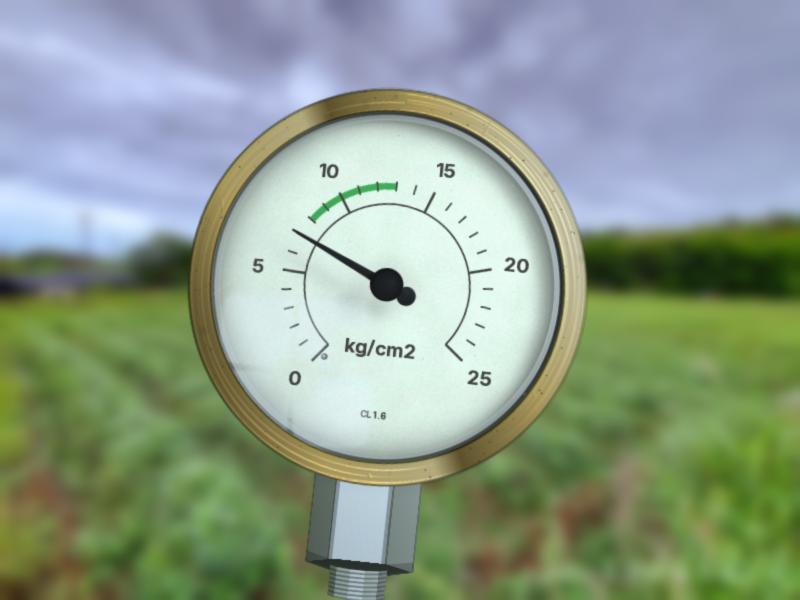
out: 7 kg/cm²
